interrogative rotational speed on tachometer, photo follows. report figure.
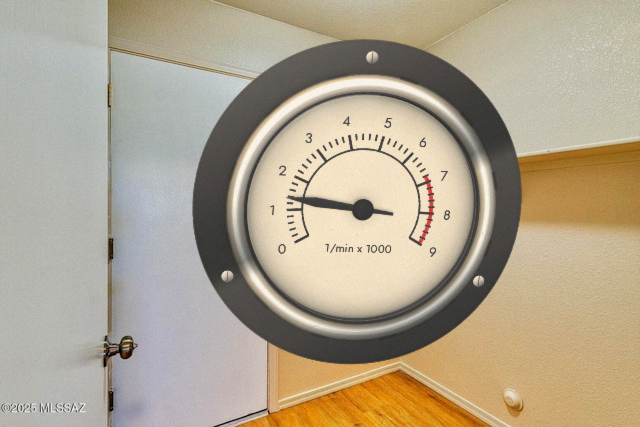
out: 1400 rpm
